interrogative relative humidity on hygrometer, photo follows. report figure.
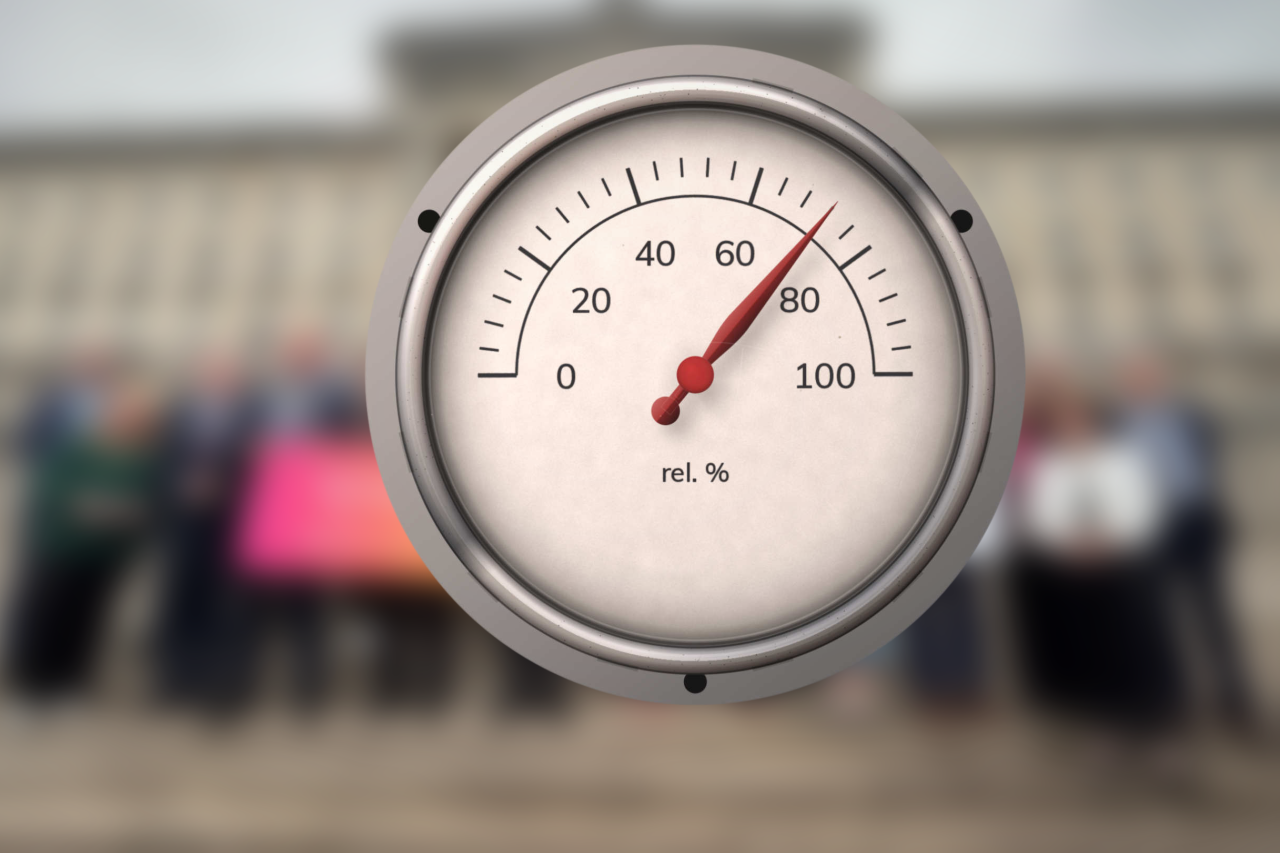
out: 72 %
